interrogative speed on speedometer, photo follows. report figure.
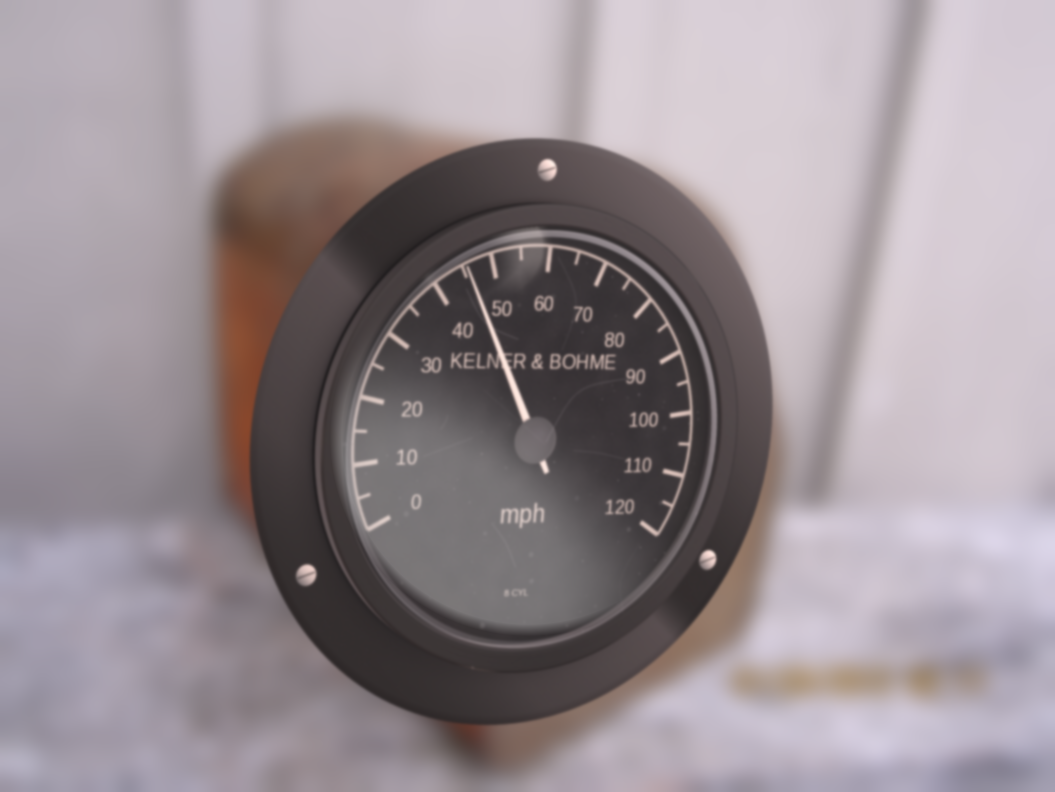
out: 45 mph
